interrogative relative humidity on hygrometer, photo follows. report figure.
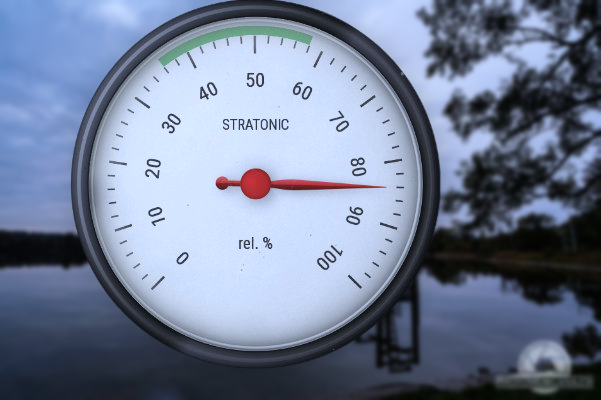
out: 84 %
